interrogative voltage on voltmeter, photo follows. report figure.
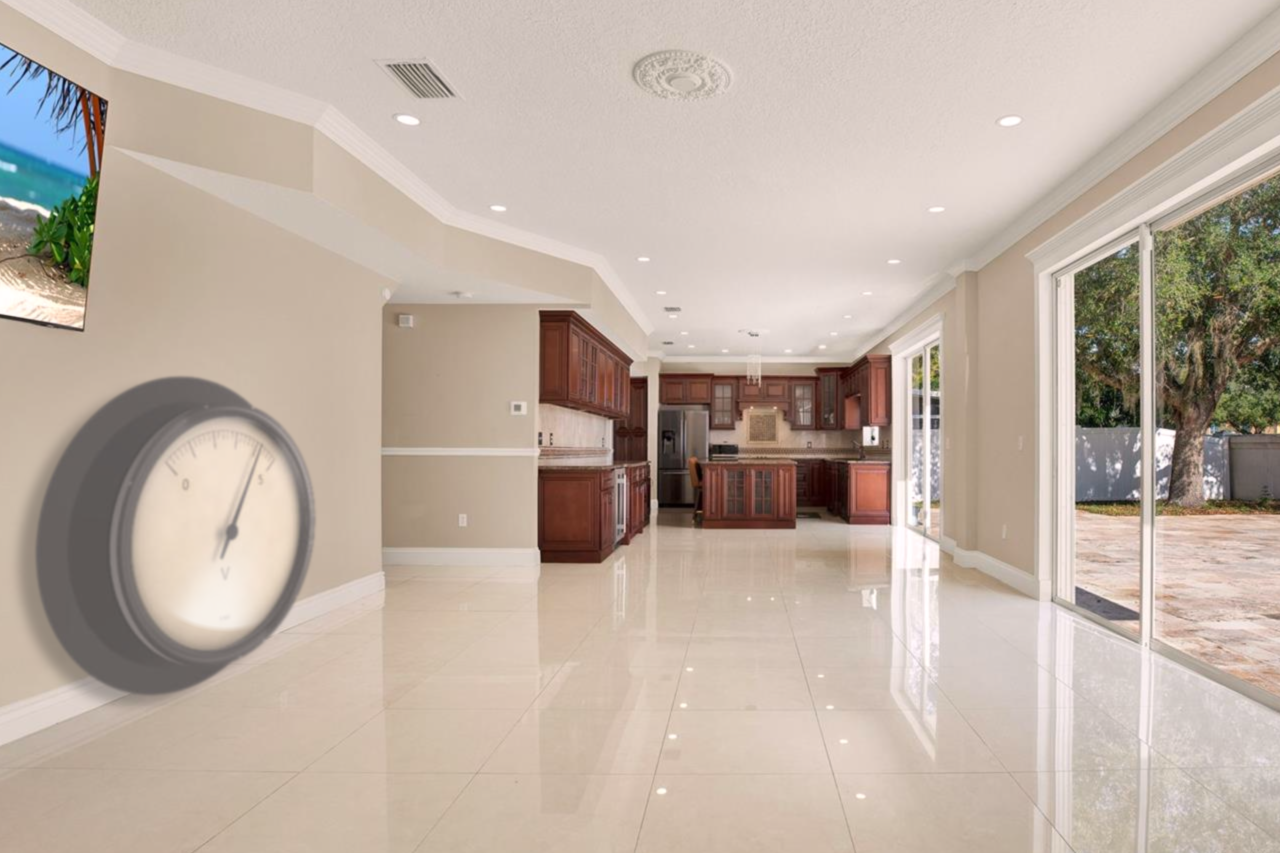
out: 4 V
